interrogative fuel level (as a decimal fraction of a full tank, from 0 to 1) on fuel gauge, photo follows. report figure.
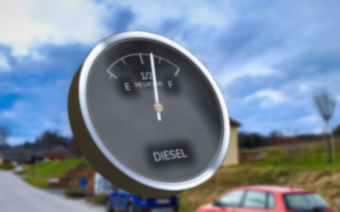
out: 0.625
